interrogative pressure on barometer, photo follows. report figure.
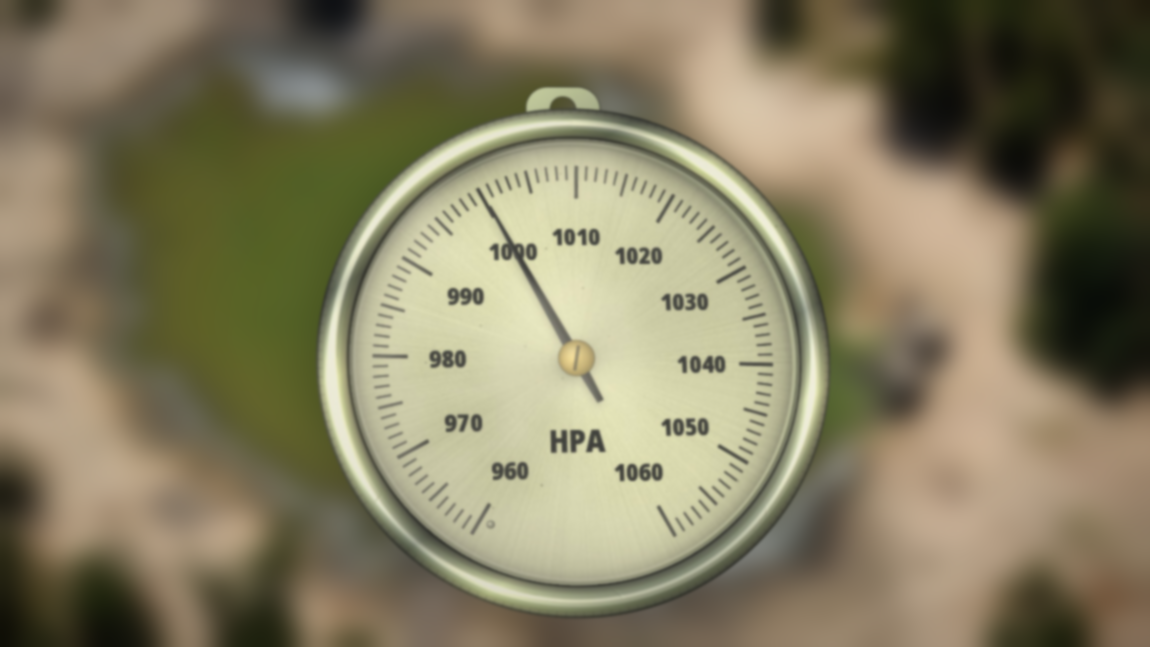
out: 1000 hPa
